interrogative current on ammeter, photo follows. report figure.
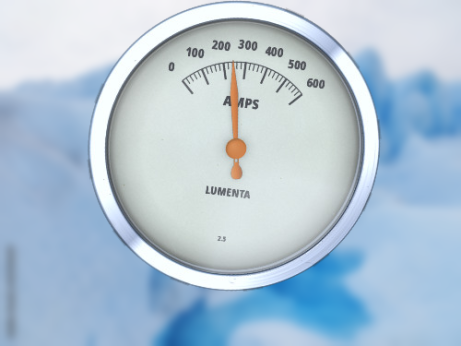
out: 240 A
